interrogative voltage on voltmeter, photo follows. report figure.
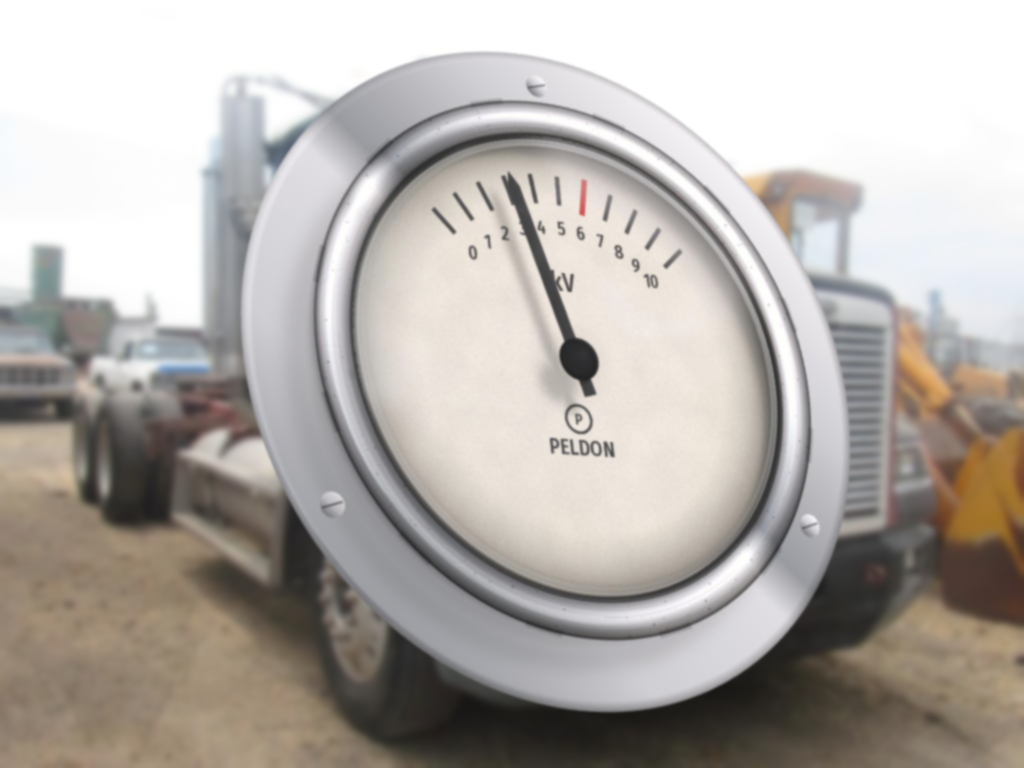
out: 3 kV
